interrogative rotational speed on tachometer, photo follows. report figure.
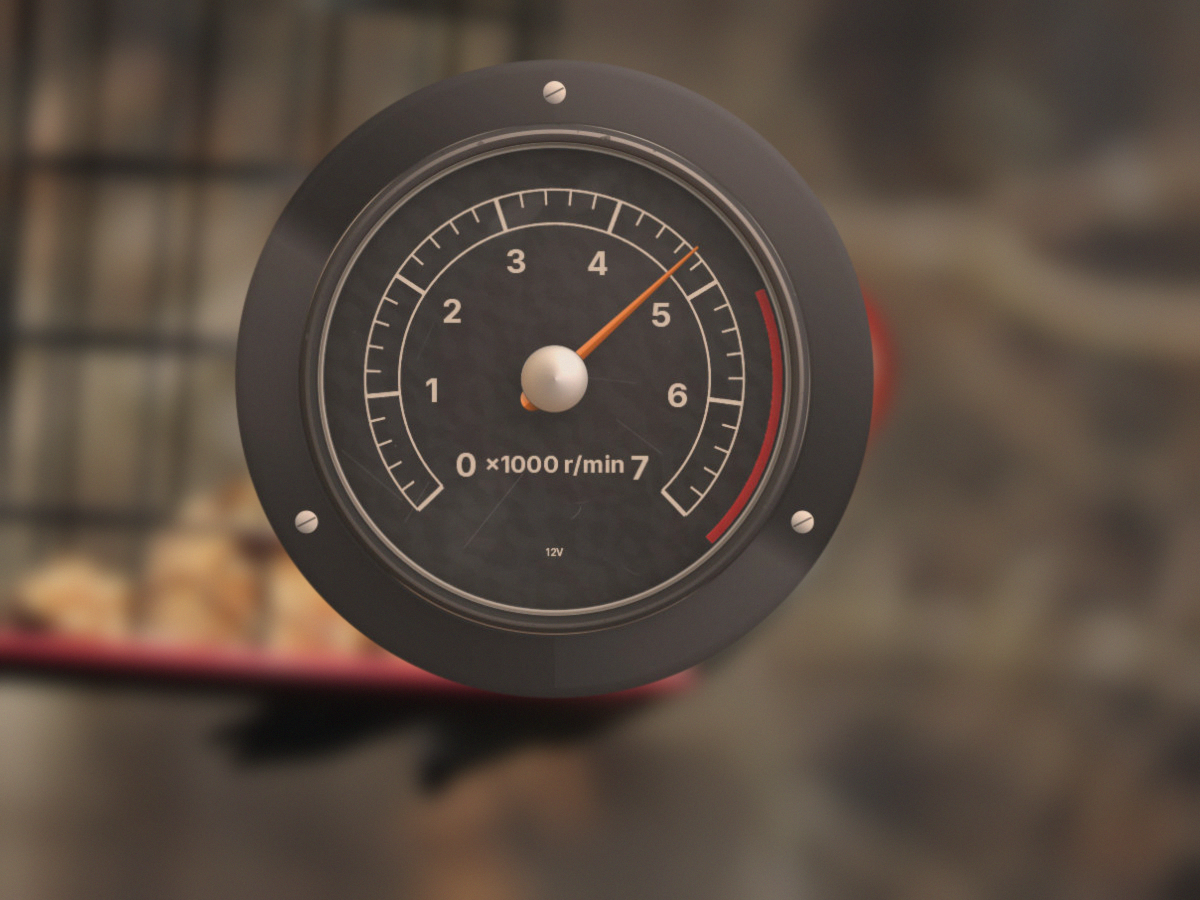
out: 4700 rpm
